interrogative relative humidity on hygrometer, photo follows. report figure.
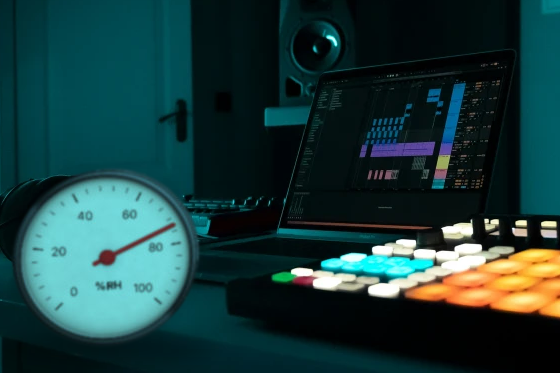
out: 74 %
